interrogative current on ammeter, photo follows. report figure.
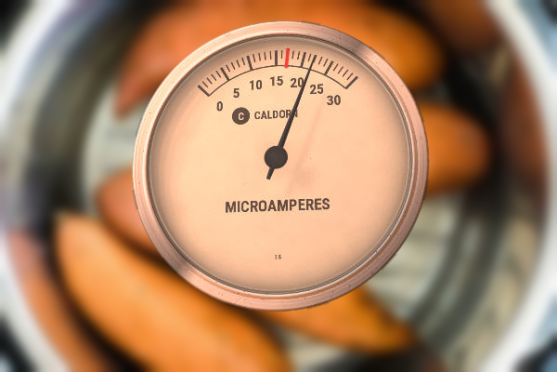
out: 22 µA
